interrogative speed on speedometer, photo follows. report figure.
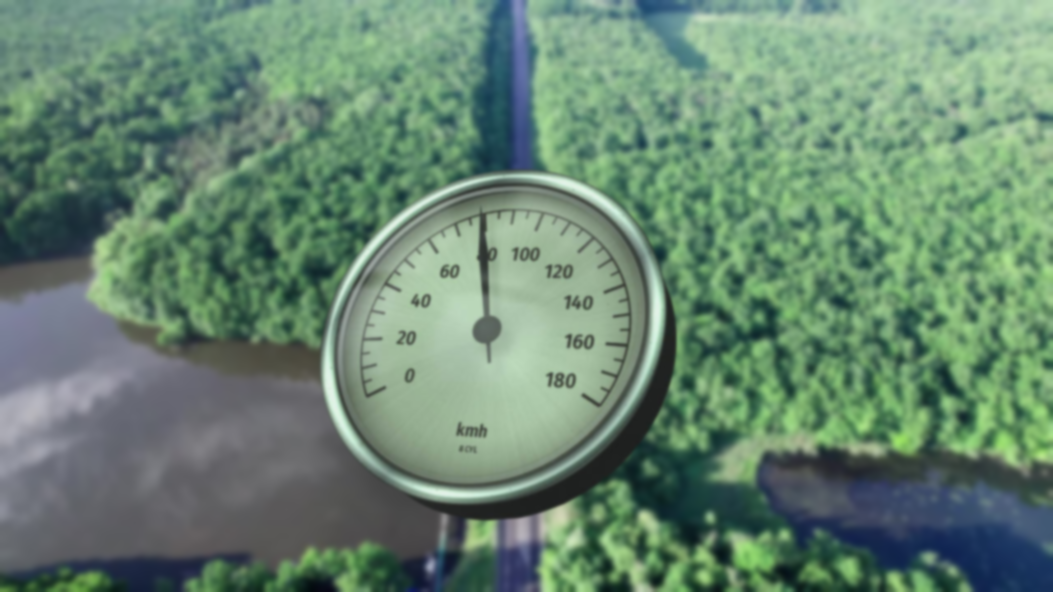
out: 80 km/h
